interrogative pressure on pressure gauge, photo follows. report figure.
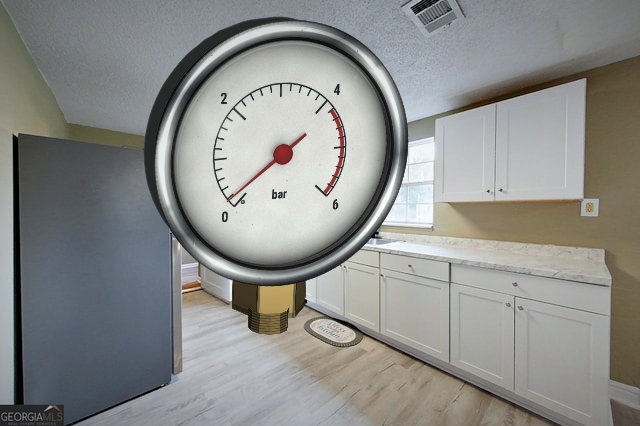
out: 0.2 bar
